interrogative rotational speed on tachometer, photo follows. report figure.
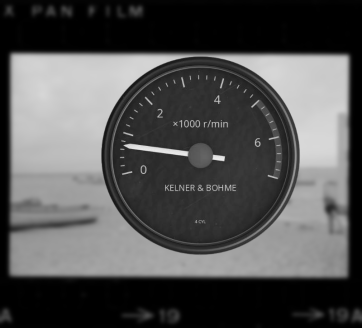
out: 700 rpm
